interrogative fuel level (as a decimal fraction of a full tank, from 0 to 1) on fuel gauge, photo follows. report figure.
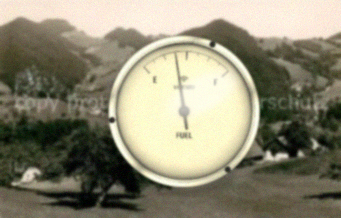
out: 0.375
